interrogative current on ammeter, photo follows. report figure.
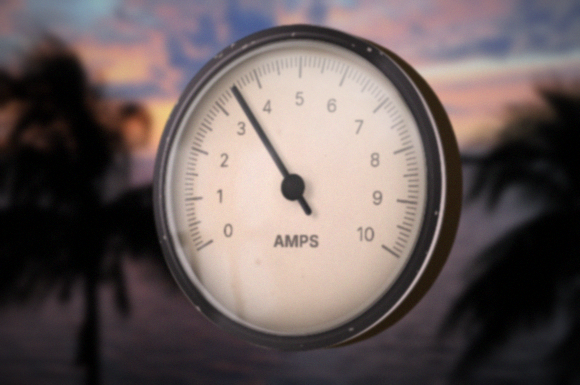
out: 3.5 A
